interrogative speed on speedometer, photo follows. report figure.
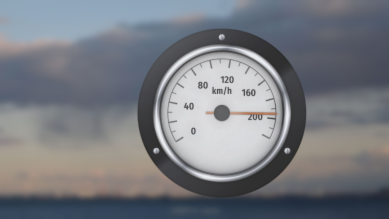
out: 195 km/h
